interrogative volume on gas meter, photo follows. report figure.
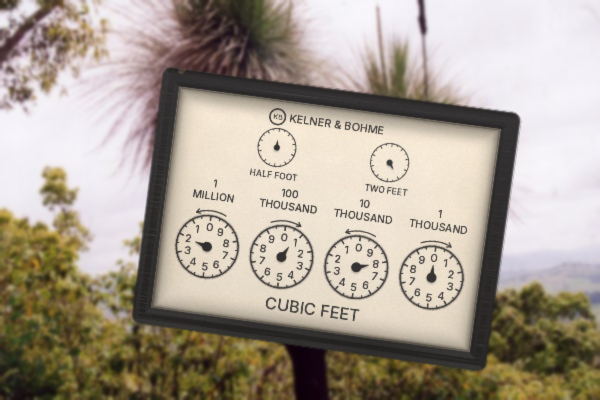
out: 208000 ft³
